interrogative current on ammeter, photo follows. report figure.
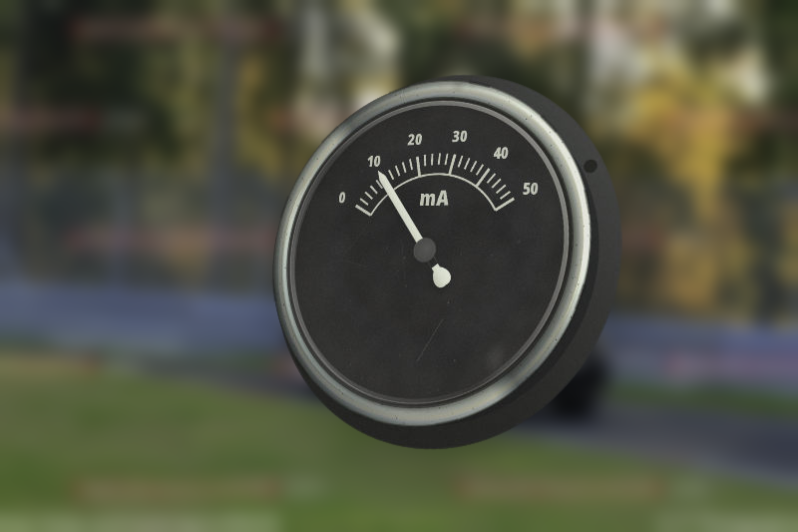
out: 10 mA
